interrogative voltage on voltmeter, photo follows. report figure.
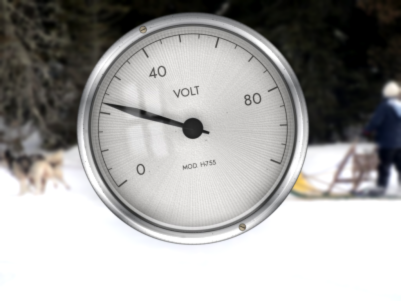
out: 22.5 V
